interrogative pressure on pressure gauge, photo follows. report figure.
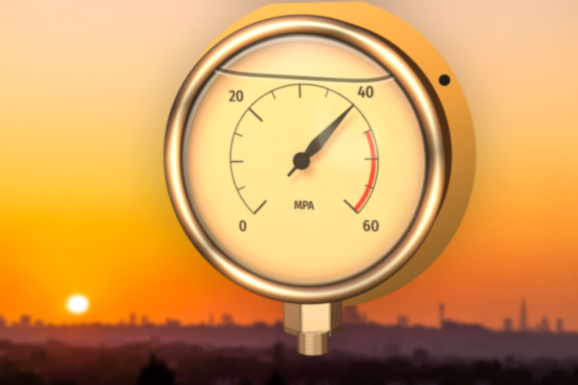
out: 40 MPa
